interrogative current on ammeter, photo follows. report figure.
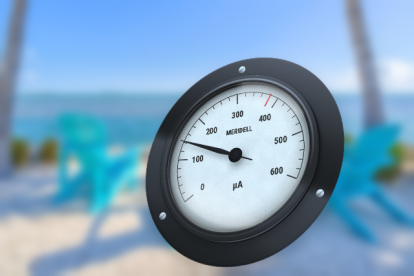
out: 140 µA
